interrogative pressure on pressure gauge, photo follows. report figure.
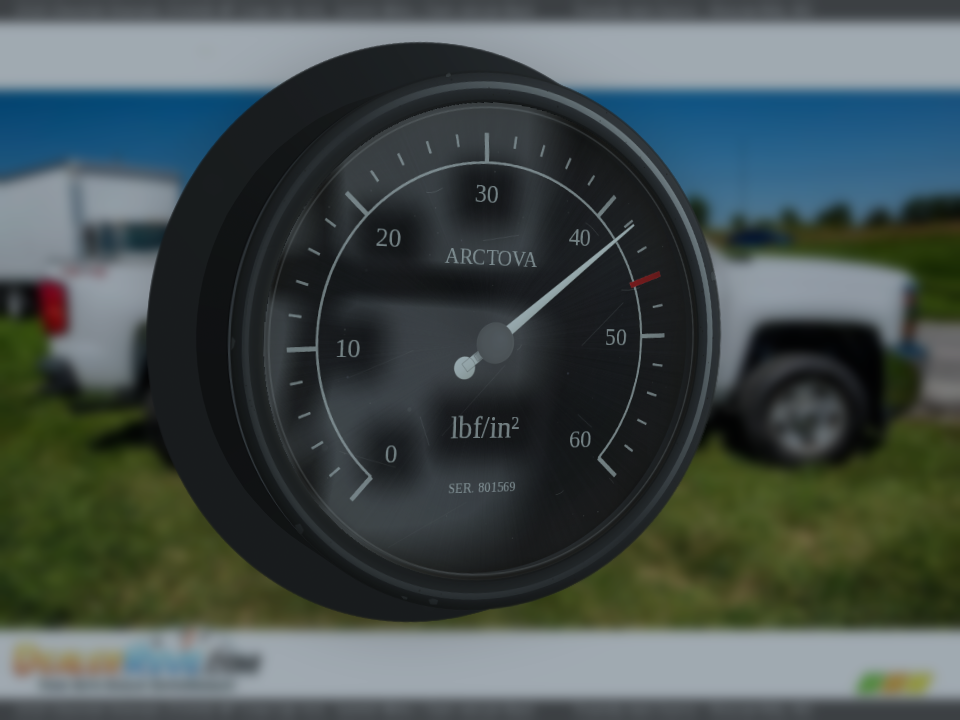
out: 42 psi
